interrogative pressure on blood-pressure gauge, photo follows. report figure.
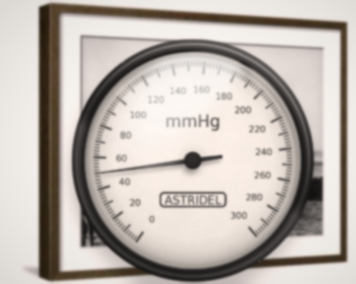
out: 50 mmHg
